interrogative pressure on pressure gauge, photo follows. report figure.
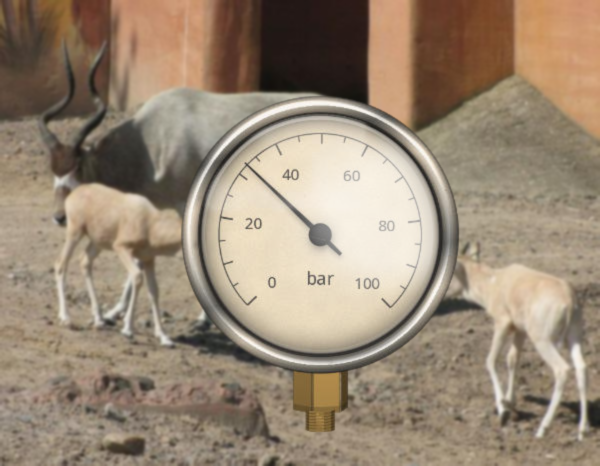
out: 32.5 bar
